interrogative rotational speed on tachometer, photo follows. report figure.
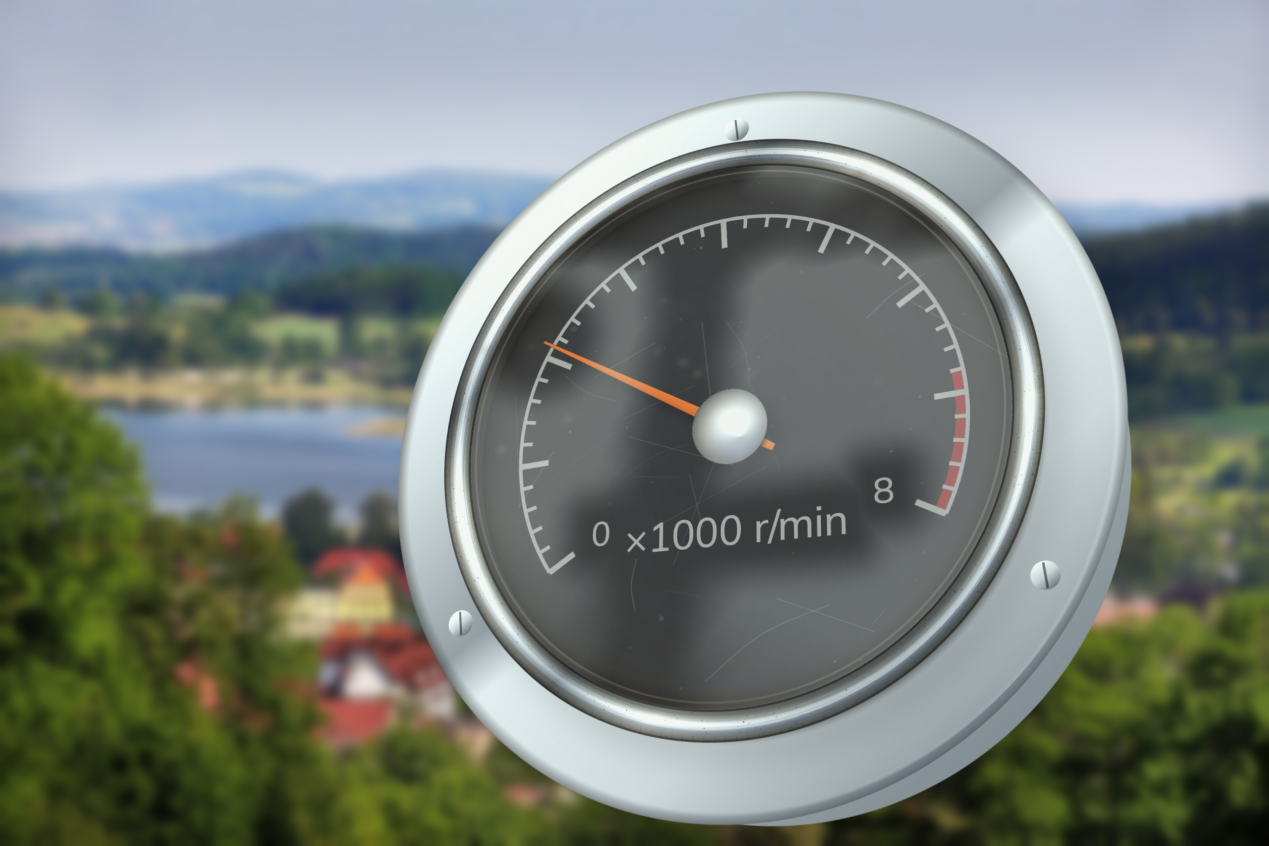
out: 2100 rpm
